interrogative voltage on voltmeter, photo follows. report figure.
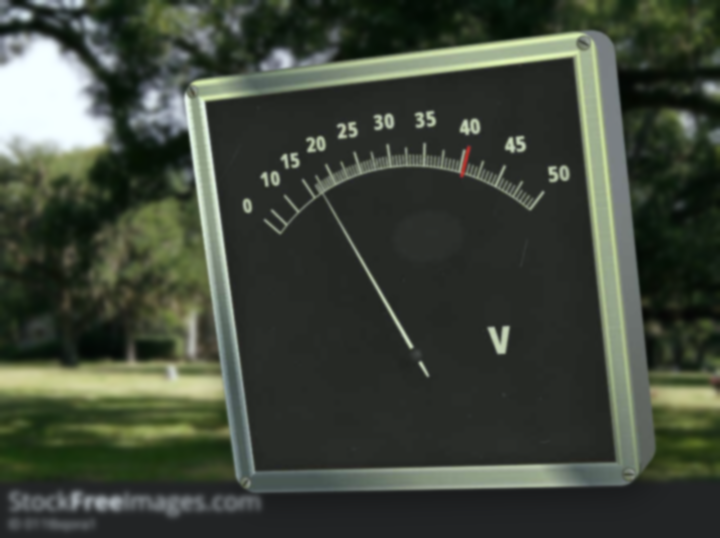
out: 17.5 V
